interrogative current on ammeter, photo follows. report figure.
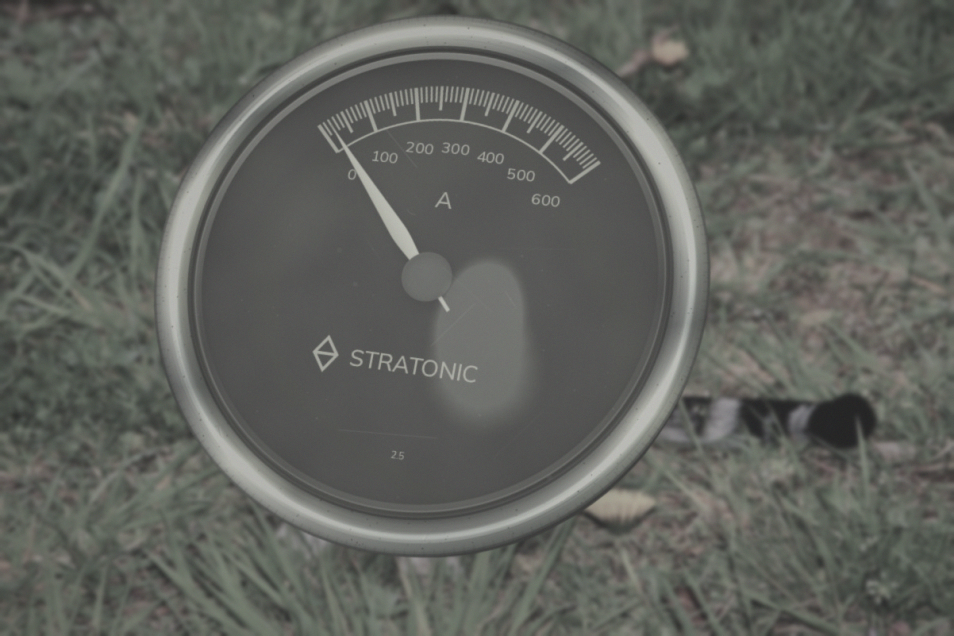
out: 20 A
